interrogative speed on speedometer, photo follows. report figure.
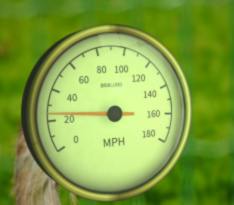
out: 25 mph
